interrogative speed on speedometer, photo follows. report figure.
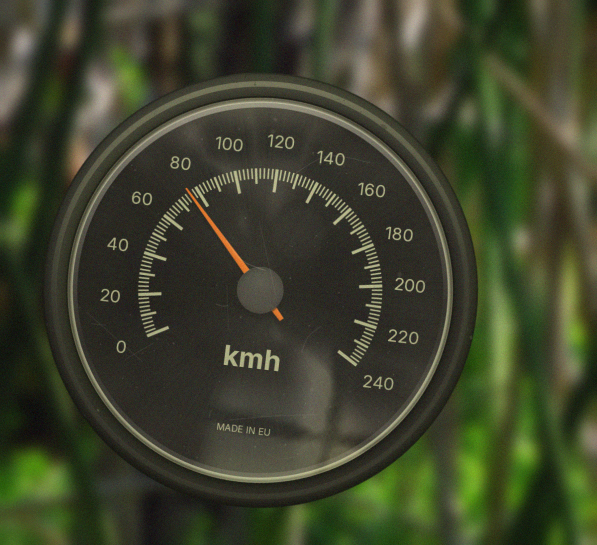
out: 76 km/h
